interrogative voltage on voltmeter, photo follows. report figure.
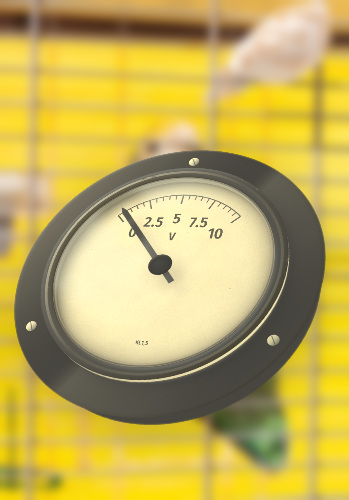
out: 0.5 V
